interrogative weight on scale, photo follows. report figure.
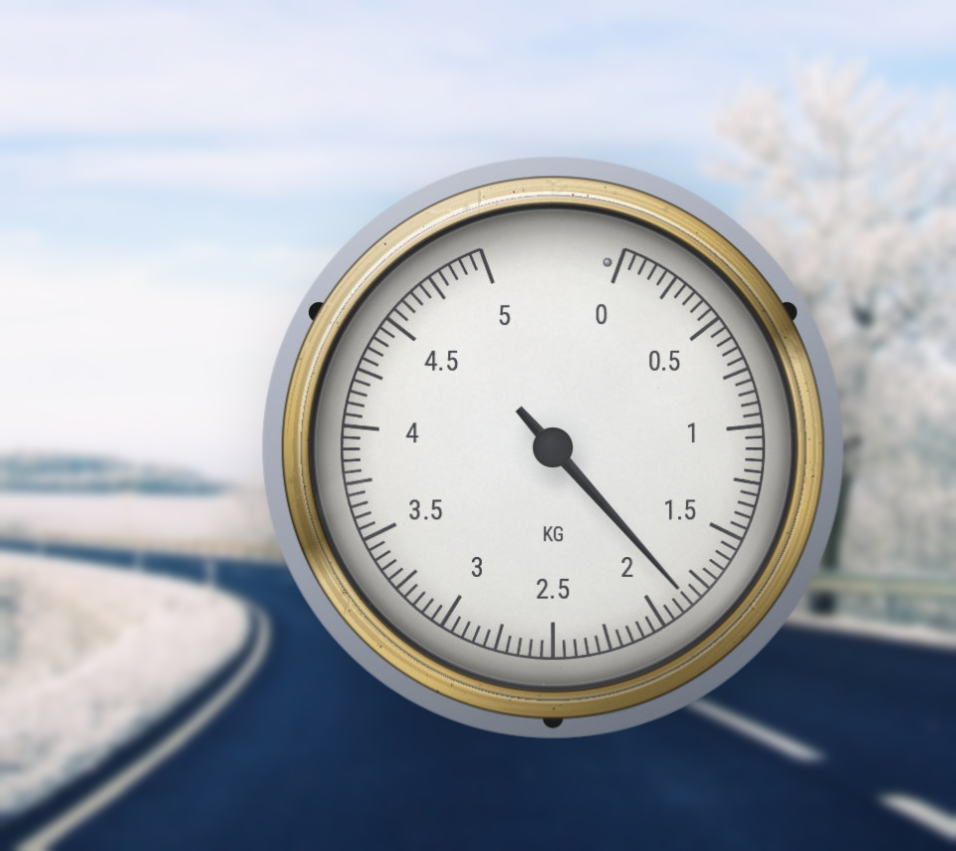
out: 1.85 kg
